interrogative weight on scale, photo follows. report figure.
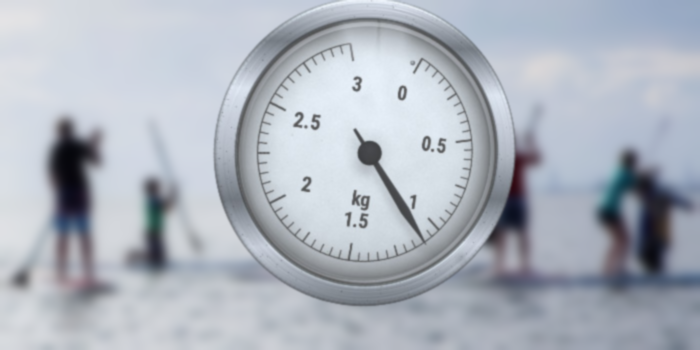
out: 1.1 kg
